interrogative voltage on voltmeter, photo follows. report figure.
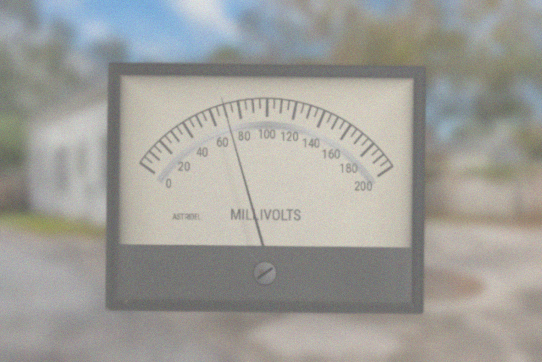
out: 70 mV
